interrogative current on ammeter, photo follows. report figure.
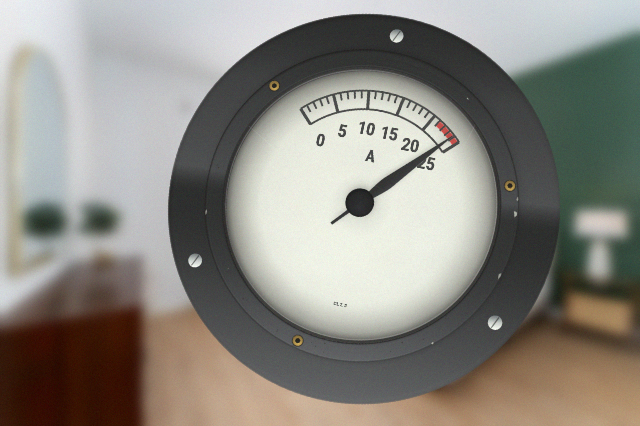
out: 24 A
